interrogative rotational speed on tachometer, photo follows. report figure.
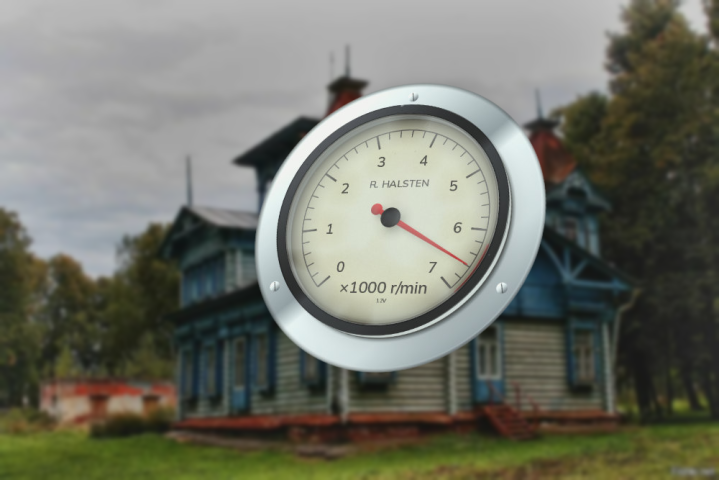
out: 6600 rpm
